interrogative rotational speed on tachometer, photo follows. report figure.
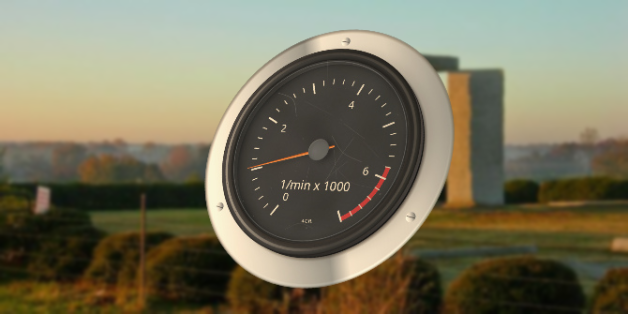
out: 1000 rpm
